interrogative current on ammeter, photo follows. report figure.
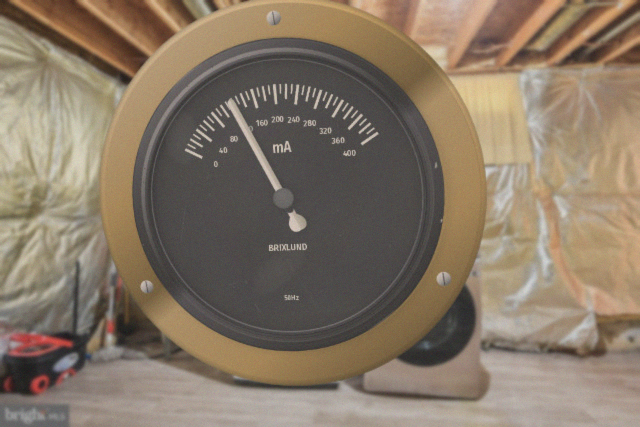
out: 120 mA
